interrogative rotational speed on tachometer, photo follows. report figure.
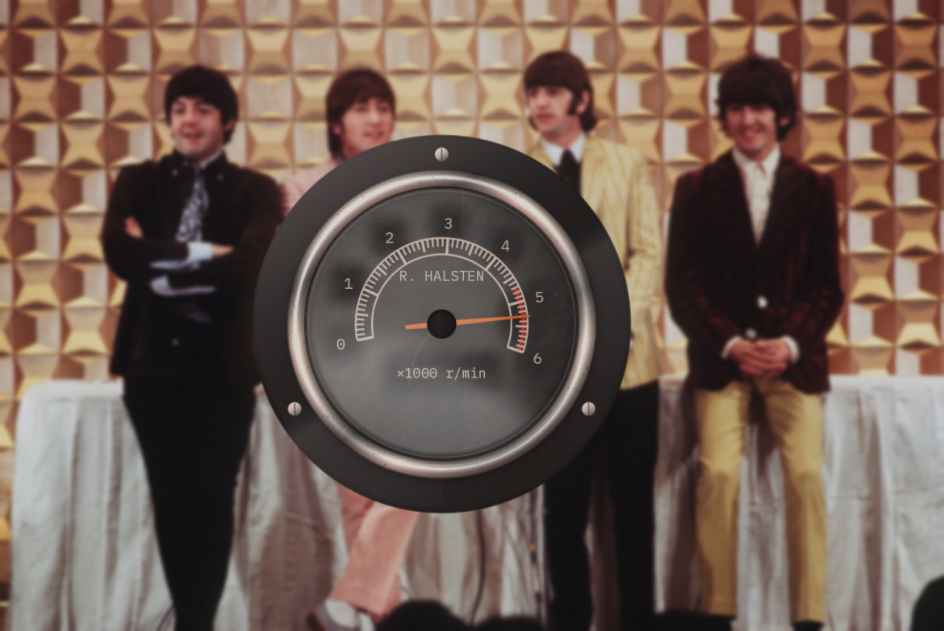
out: 5300 rpm
